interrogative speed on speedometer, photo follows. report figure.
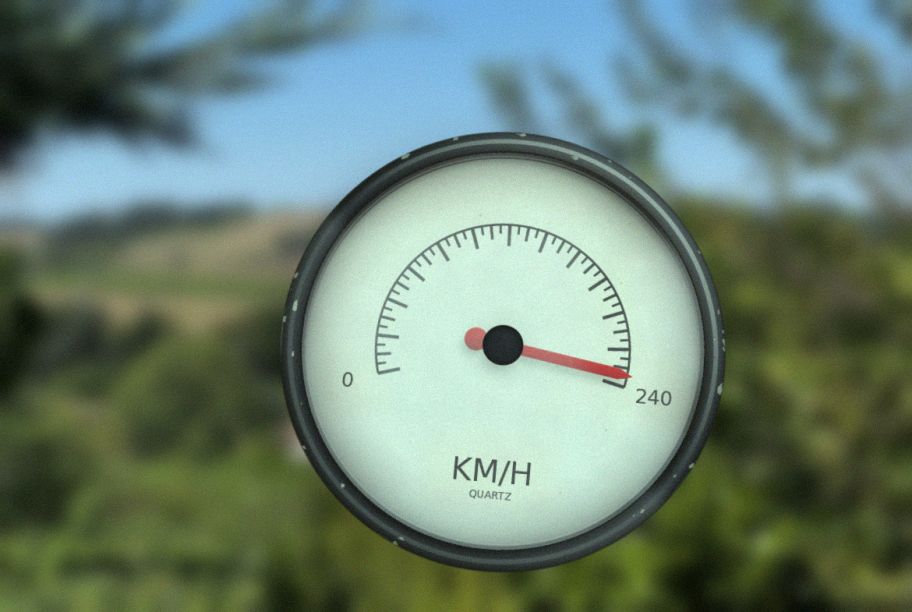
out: 235 km/h
